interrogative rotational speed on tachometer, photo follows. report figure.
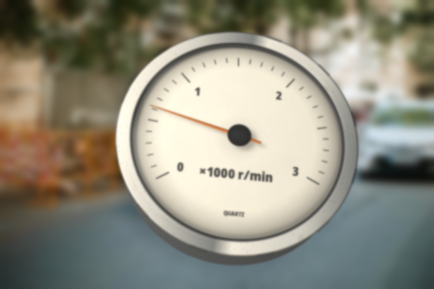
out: 600 rpm
